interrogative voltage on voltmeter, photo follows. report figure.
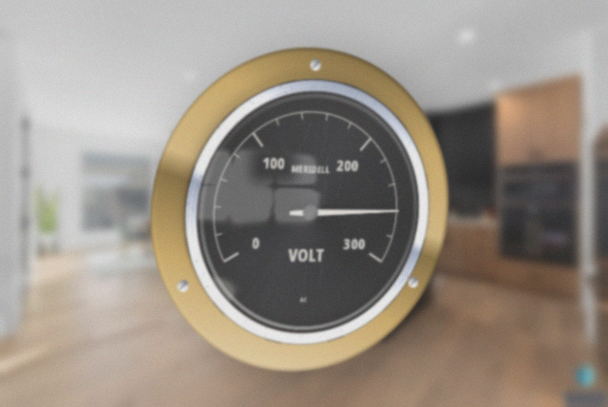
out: 260 V
